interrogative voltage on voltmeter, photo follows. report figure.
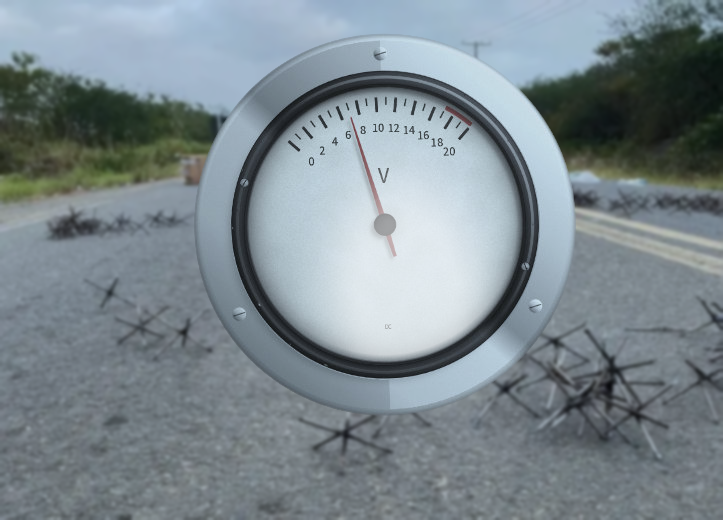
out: 7 V
